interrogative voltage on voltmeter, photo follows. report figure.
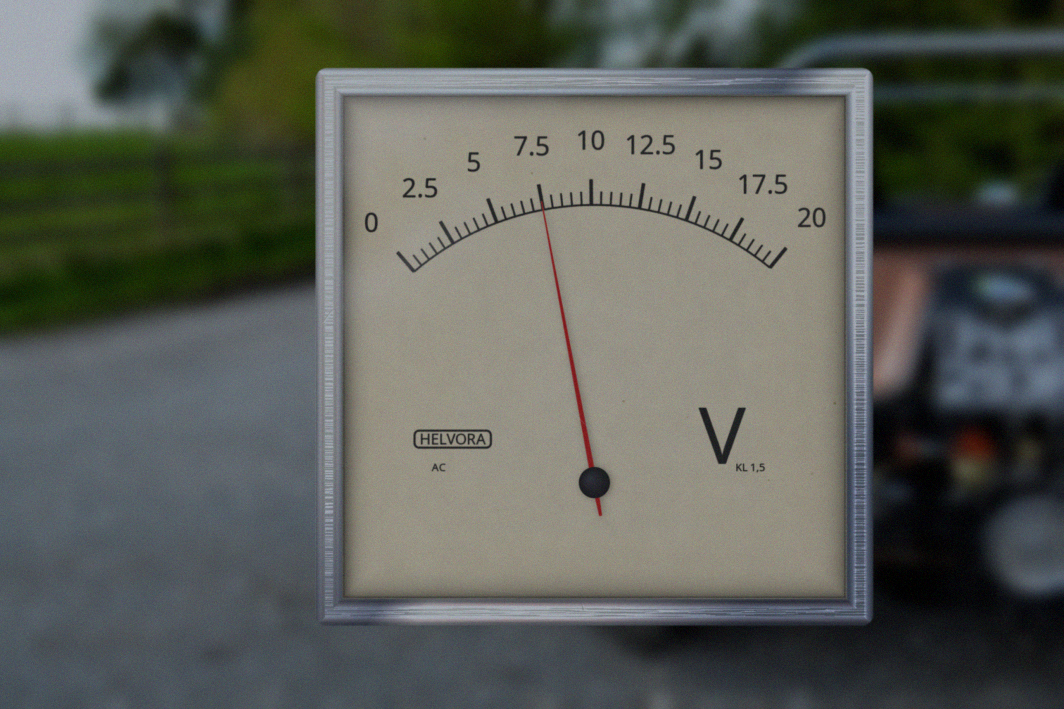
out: 7.5 V
